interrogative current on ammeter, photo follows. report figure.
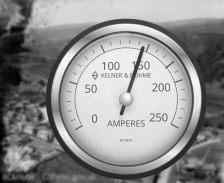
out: 145 A
